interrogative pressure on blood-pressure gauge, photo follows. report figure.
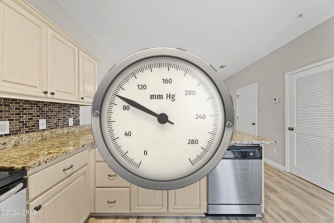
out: 90 mmHg
